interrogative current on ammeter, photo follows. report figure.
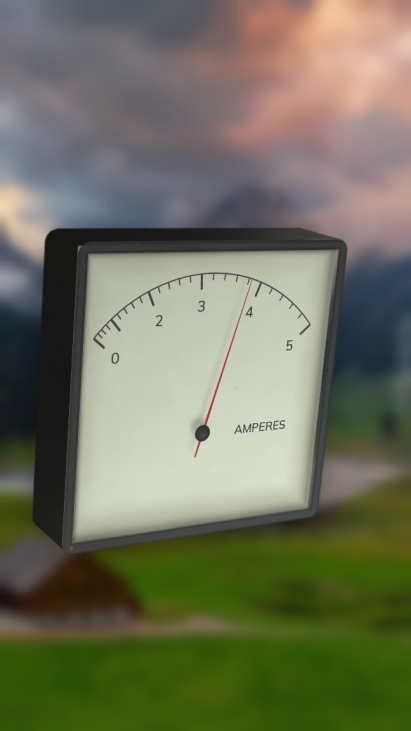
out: 3.8 A
